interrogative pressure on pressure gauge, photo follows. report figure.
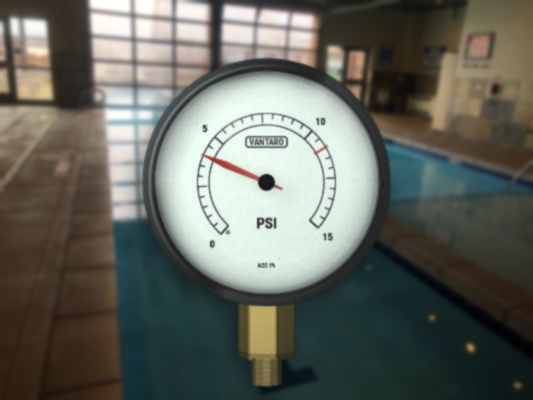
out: 4 psi
